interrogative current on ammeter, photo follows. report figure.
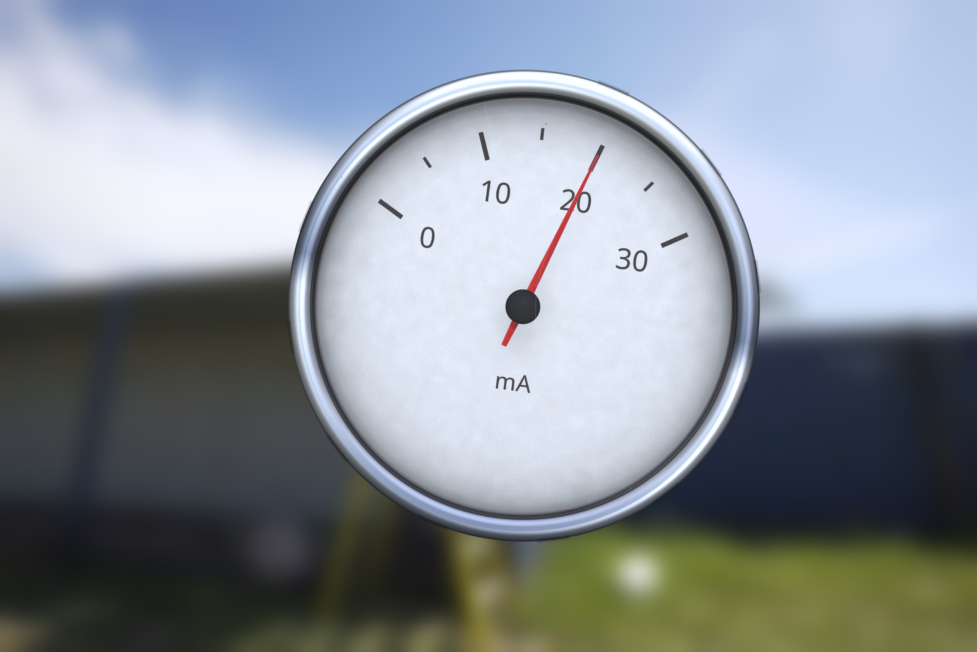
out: 20 mA
